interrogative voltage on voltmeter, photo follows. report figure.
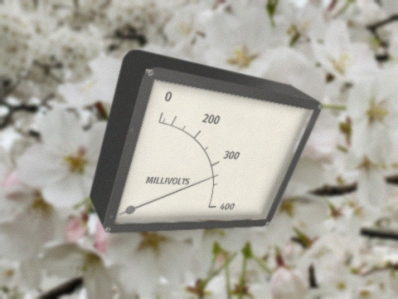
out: 325 mV
